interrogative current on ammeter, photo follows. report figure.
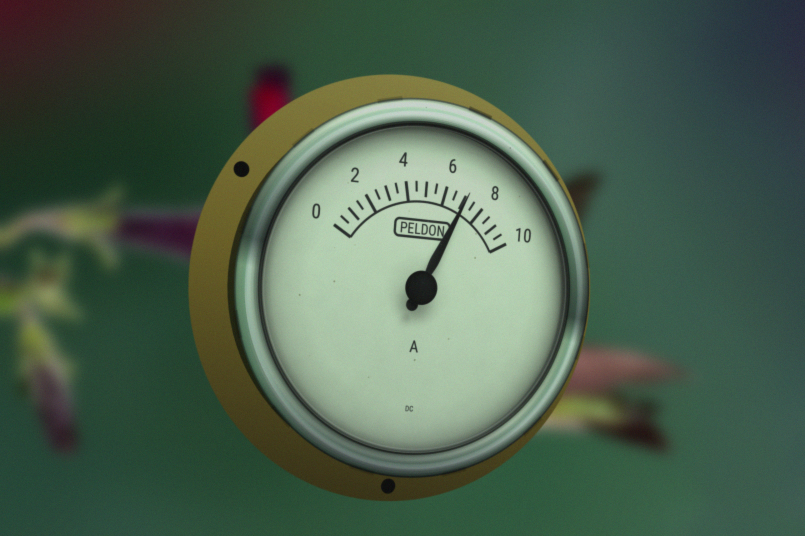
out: 7 A
